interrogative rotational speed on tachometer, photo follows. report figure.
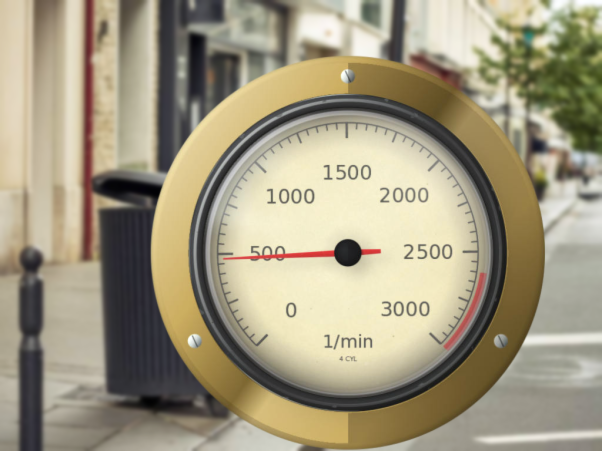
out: 475 rpm
